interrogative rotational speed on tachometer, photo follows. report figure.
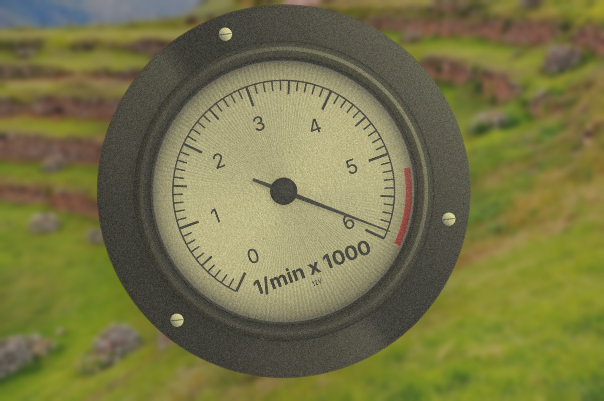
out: 5900 rpm
